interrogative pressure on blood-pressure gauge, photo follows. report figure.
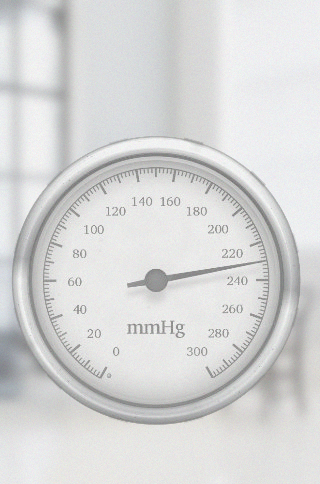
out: 230 mmHg
